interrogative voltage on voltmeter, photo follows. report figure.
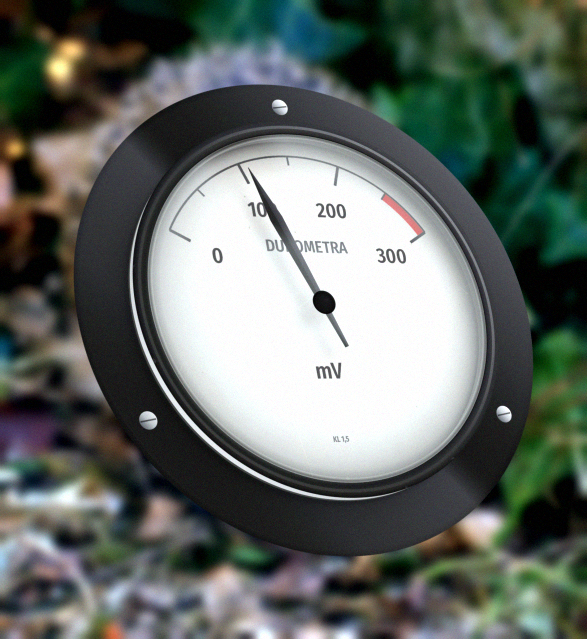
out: 100 mV
